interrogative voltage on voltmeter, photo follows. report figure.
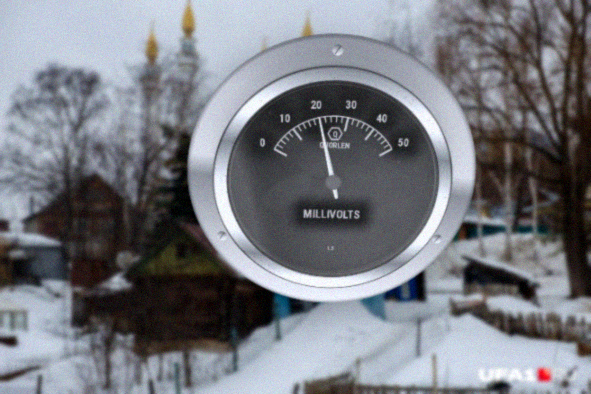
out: 20 mV
